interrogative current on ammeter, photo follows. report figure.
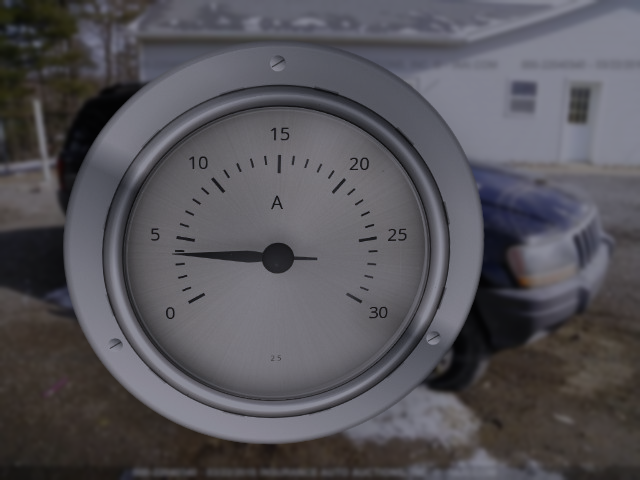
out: 4 A
